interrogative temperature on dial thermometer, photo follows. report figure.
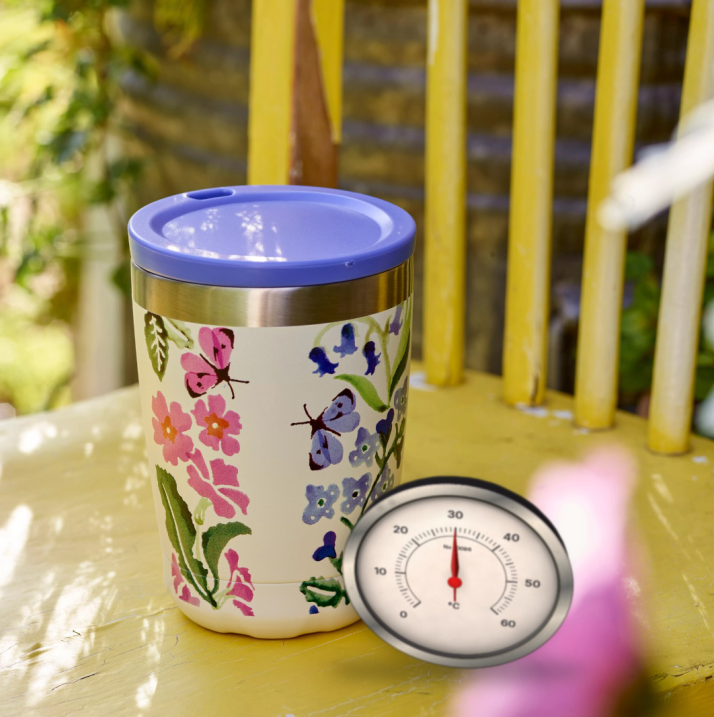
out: 30 °C
